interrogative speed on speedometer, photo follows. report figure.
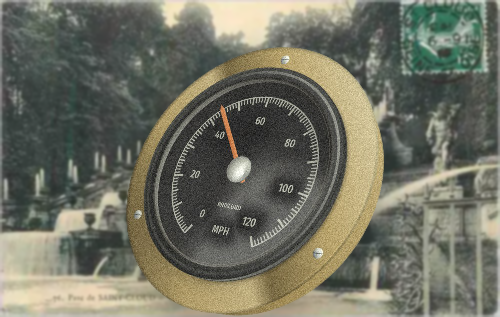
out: 45 mph
